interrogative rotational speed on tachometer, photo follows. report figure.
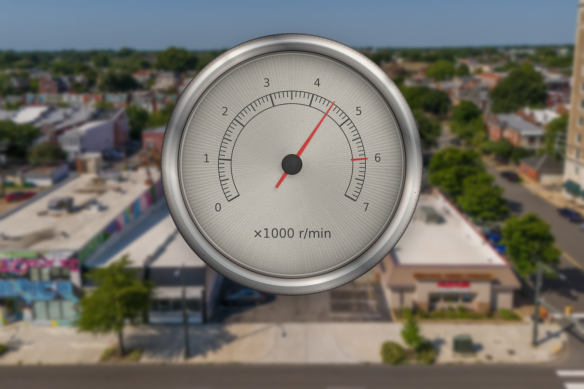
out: 4500 rpm
